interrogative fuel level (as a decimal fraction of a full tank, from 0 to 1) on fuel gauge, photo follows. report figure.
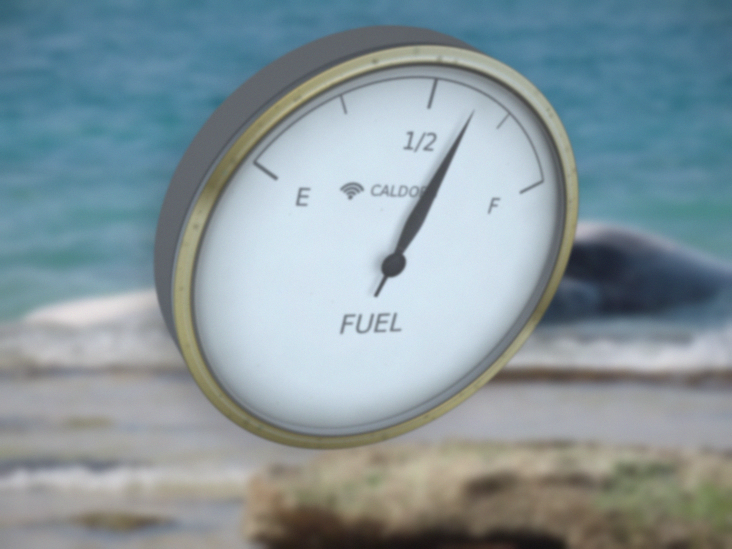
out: 0.625
